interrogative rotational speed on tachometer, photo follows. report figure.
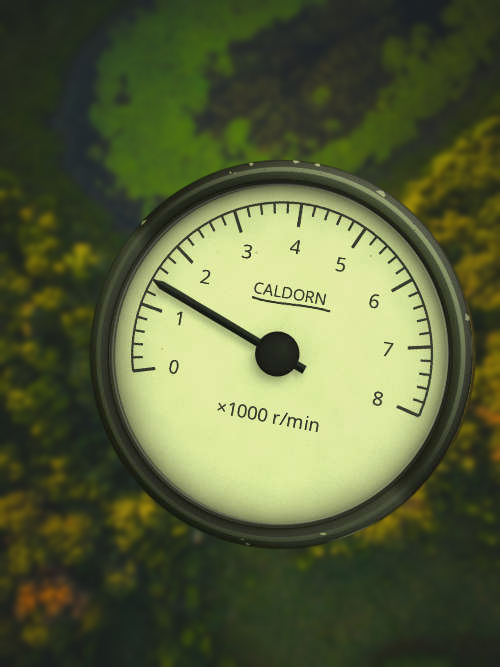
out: 1400 rpm
